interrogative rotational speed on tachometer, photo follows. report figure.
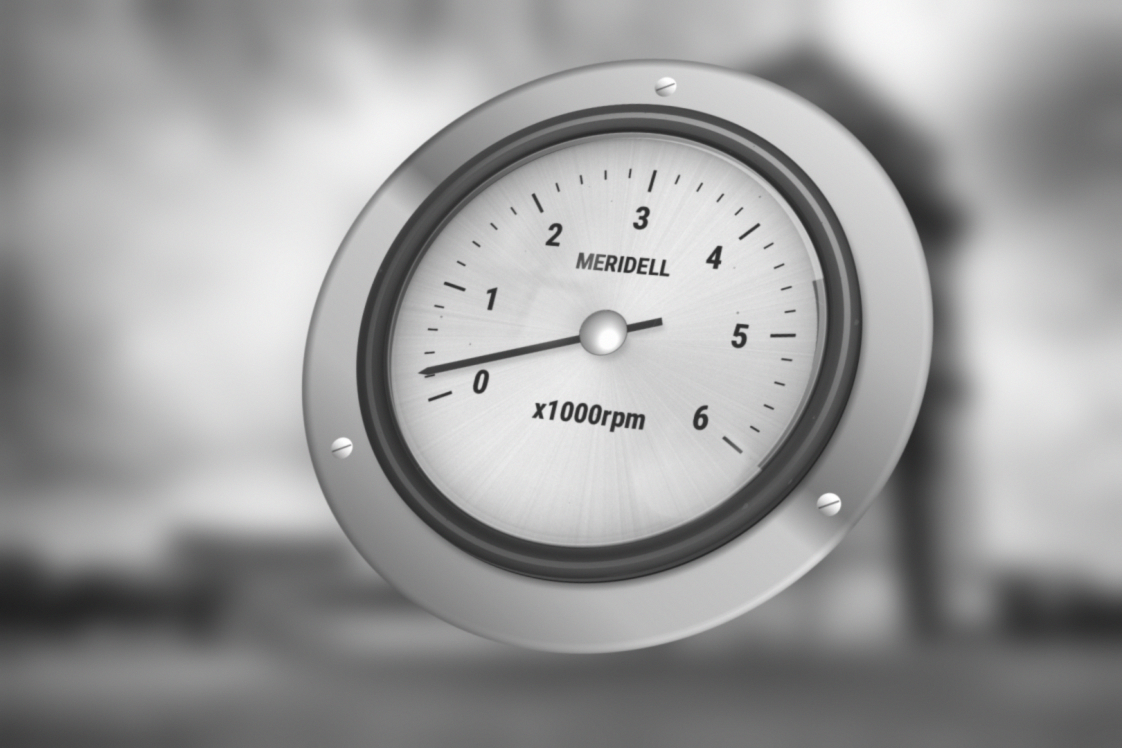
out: 200 rpm
